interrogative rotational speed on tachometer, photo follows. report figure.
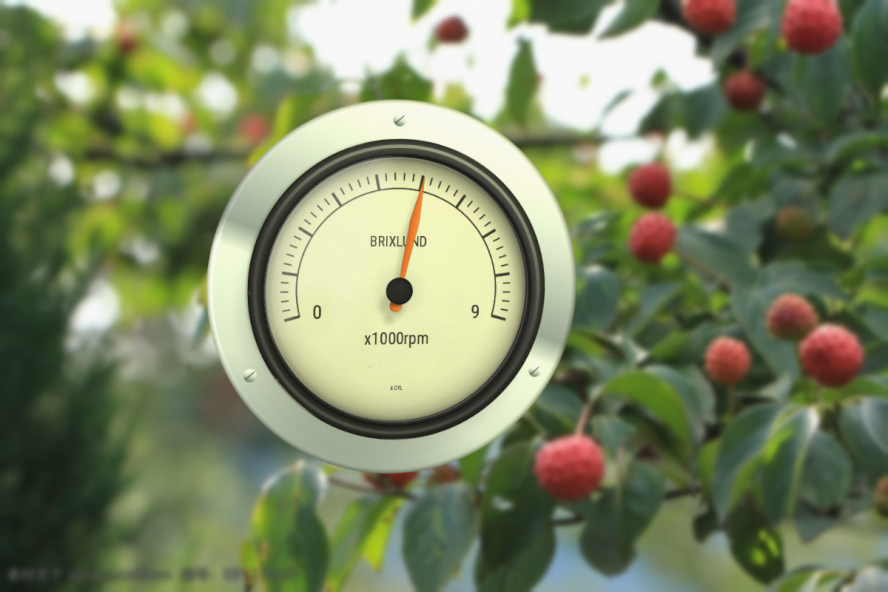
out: 5000 rpm
